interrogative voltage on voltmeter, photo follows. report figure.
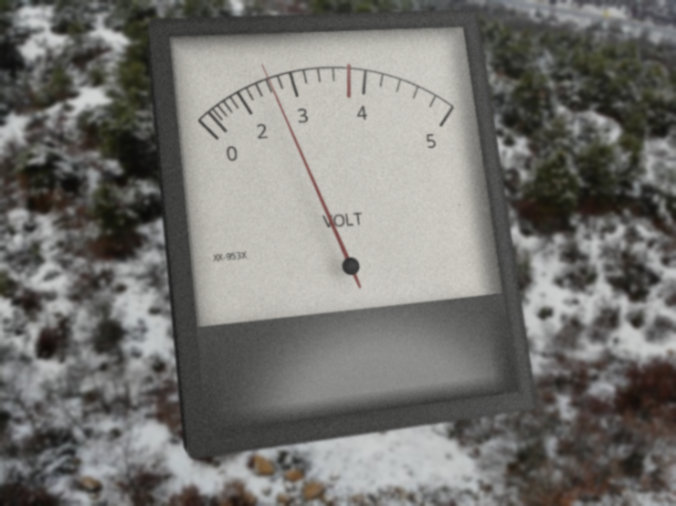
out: 2.6 V
